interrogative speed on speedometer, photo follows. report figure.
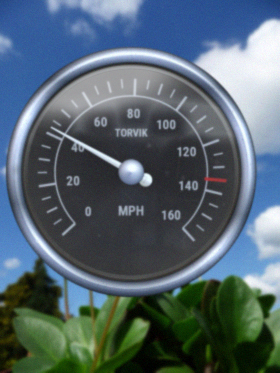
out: 42.5 mph
